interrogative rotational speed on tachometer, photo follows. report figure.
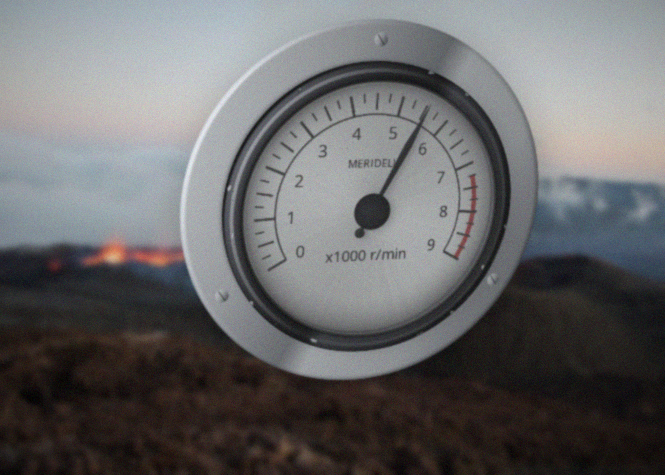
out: 5500 rpm
